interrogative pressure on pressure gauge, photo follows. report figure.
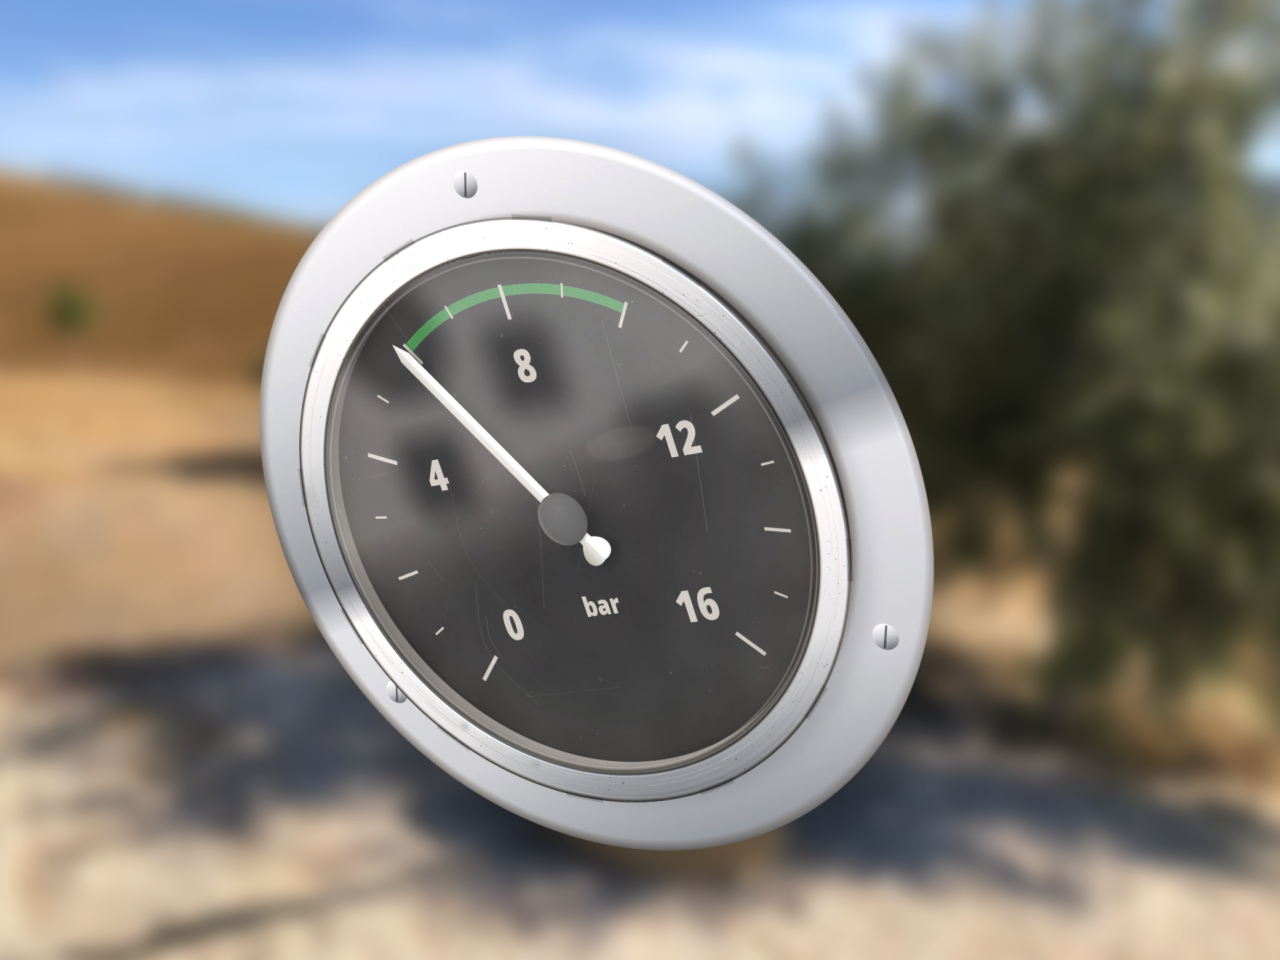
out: 6 bar
